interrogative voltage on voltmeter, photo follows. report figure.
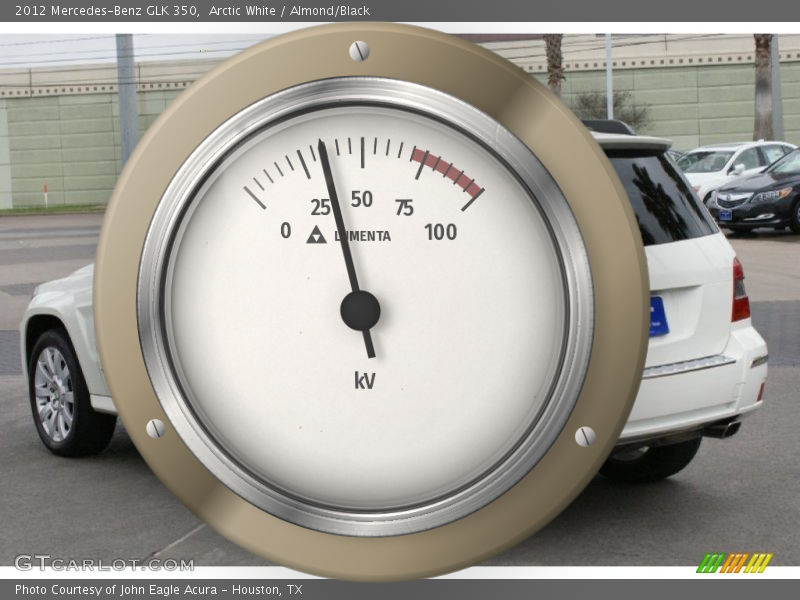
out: 35 kV
